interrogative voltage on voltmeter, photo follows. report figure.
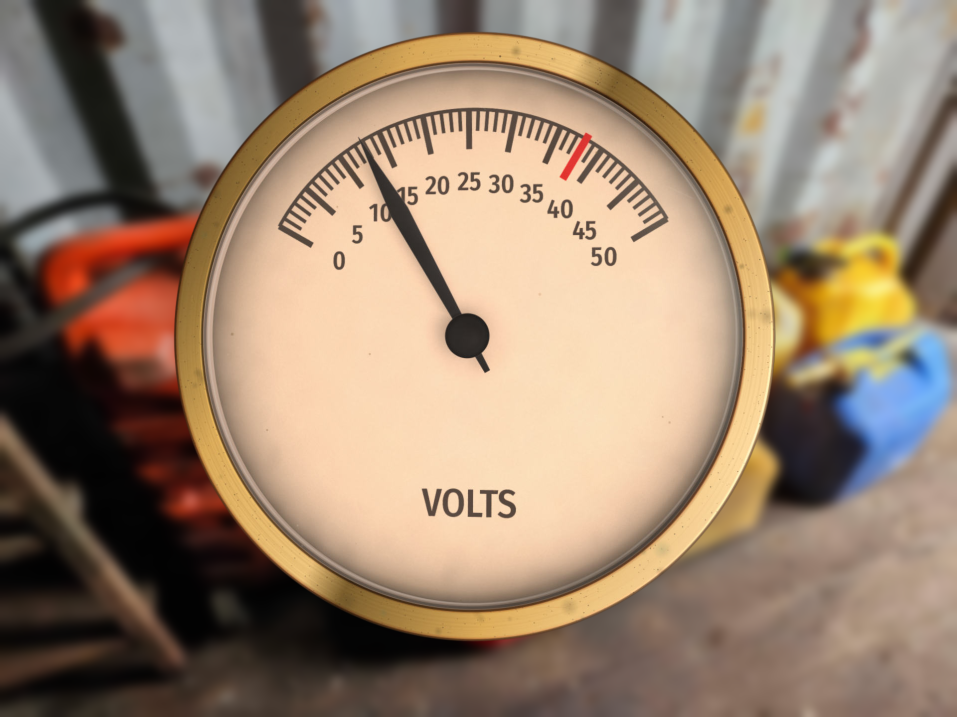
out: 13 V
